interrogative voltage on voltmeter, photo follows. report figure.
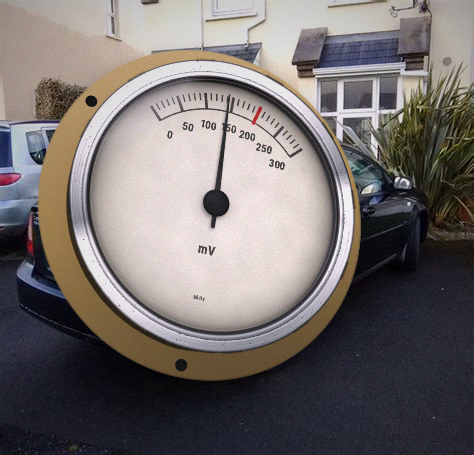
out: 140 mV
